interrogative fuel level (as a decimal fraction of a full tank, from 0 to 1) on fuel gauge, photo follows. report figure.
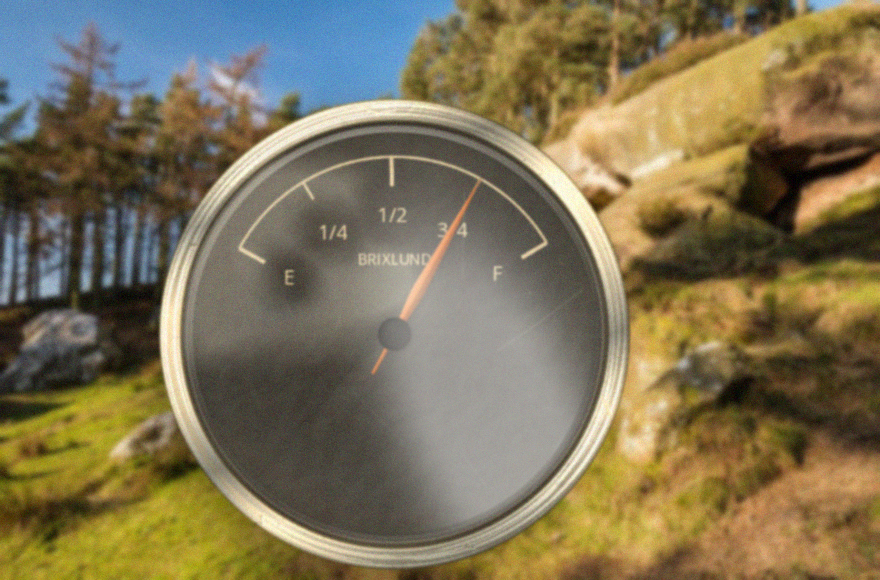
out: 0.75
